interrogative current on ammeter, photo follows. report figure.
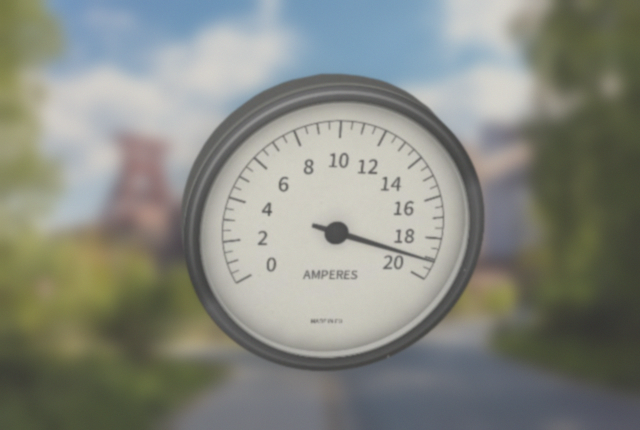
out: 19 A
